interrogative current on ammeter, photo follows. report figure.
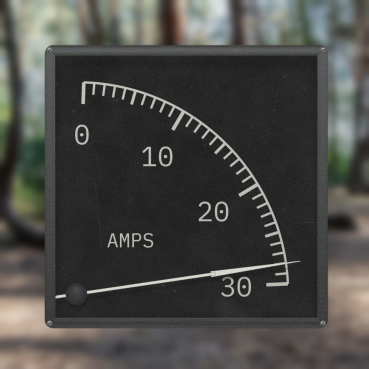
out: 28 A
